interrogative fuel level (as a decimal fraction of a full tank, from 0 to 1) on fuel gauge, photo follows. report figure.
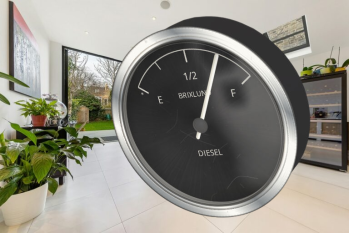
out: 0.75
